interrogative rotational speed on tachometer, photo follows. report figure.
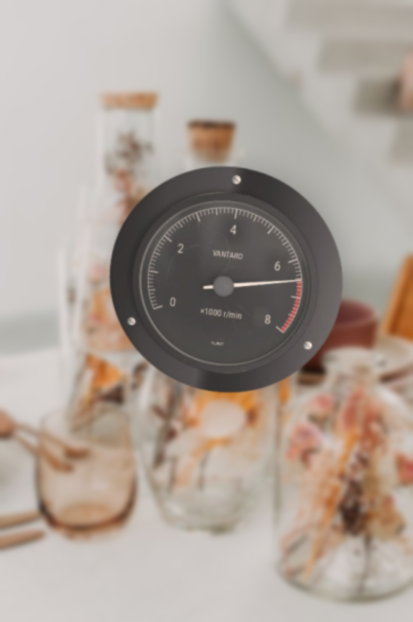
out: 6500 rpm
